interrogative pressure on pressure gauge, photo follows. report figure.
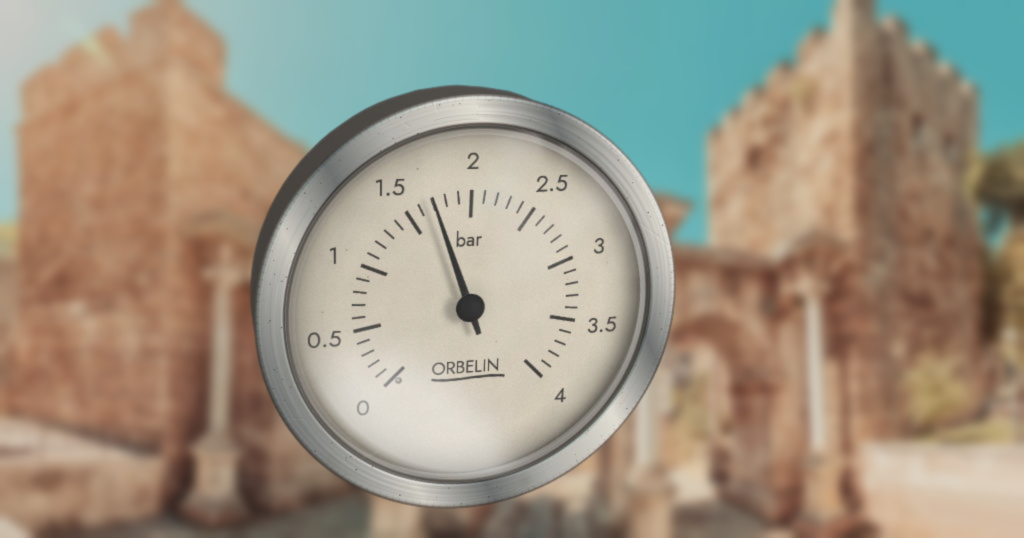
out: 1.7 bar
